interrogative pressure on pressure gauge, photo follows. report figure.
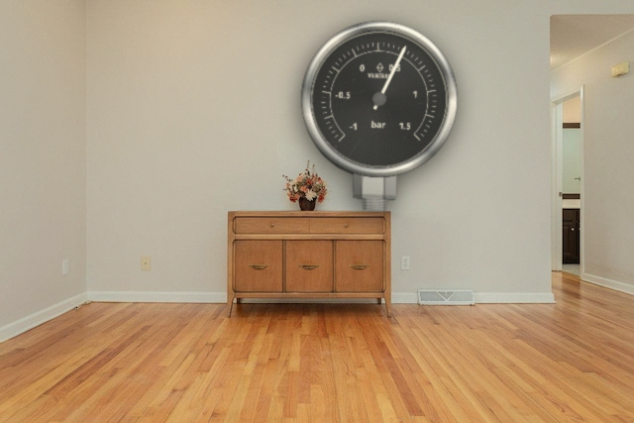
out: 0.5 bar
